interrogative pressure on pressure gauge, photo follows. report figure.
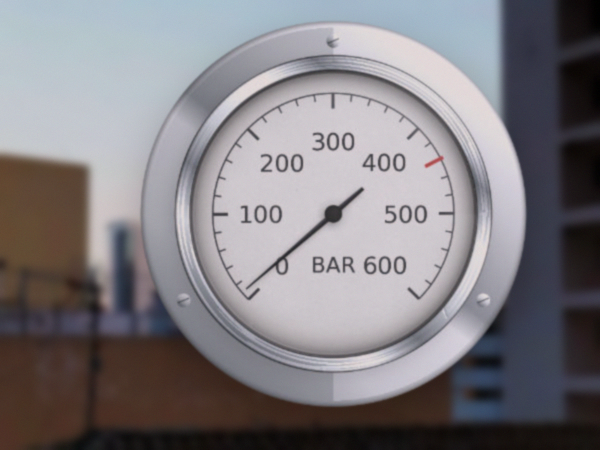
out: 10 bar
